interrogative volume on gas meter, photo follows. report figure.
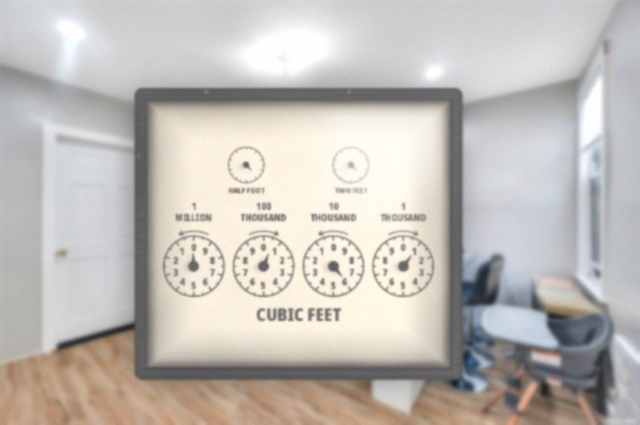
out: 6100 ft³
